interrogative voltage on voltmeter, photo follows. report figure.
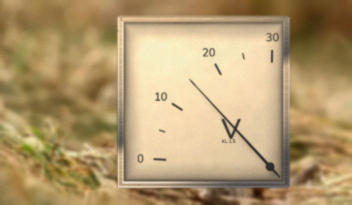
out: 15 V
